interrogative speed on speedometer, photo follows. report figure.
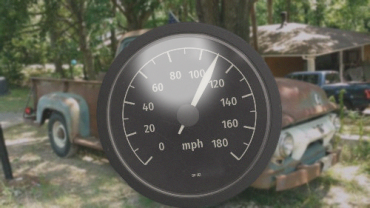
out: 110 mph
